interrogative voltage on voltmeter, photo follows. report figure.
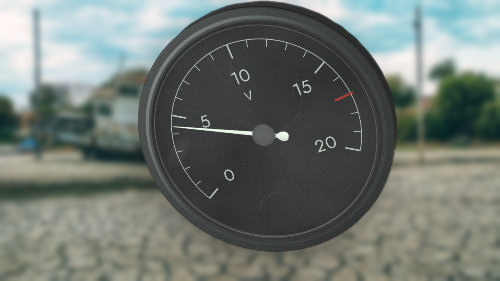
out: 4.5 V
